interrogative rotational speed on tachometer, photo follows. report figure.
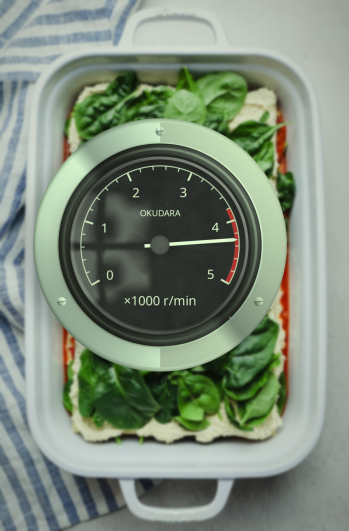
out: 4300 rpm
